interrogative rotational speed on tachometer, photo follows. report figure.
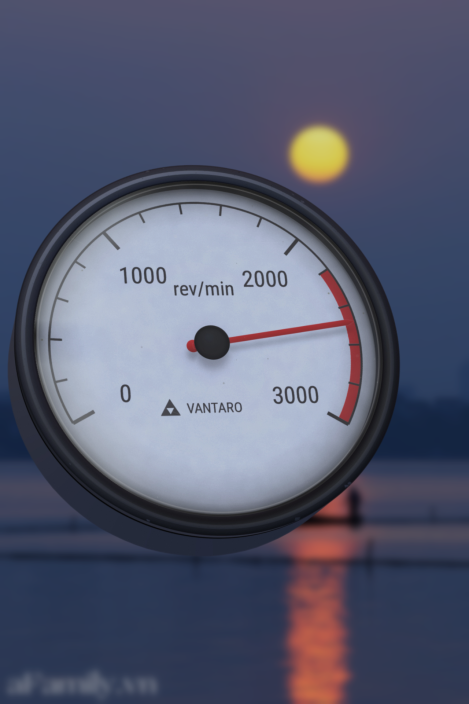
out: 2500 rpm
